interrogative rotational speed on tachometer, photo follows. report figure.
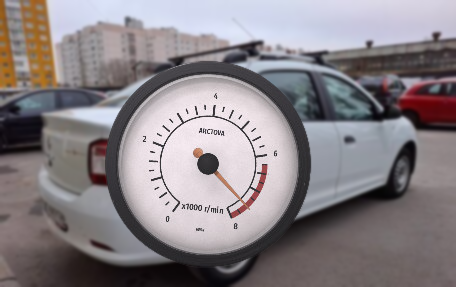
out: 7500 rpm
